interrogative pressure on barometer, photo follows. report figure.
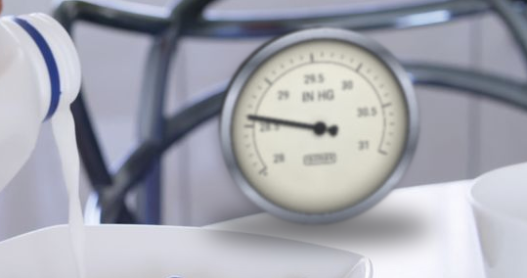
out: 28.6 inHg
